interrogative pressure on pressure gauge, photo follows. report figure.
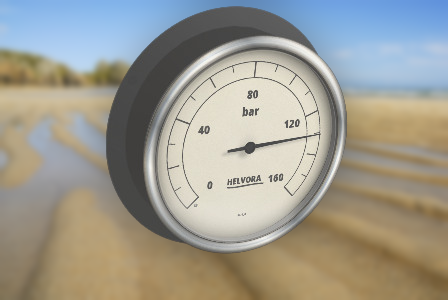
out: 130 bar
